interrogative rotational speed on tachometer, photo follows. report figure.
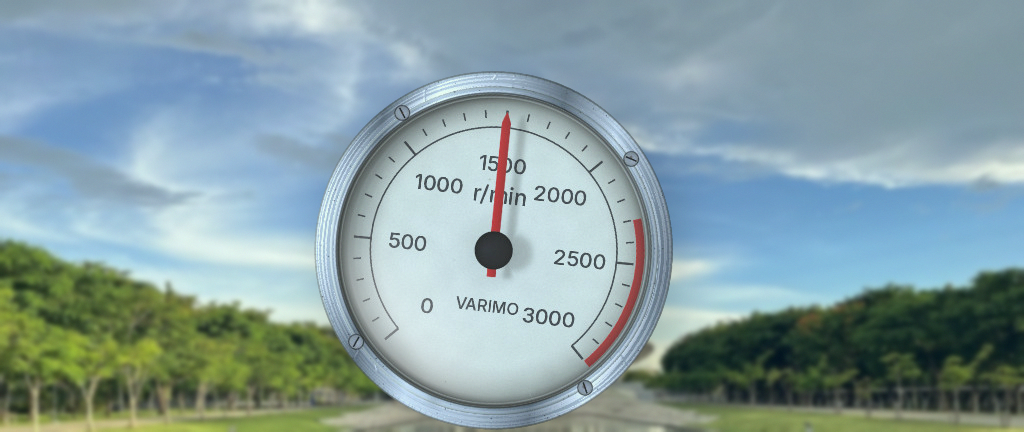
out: 1500 rpm
